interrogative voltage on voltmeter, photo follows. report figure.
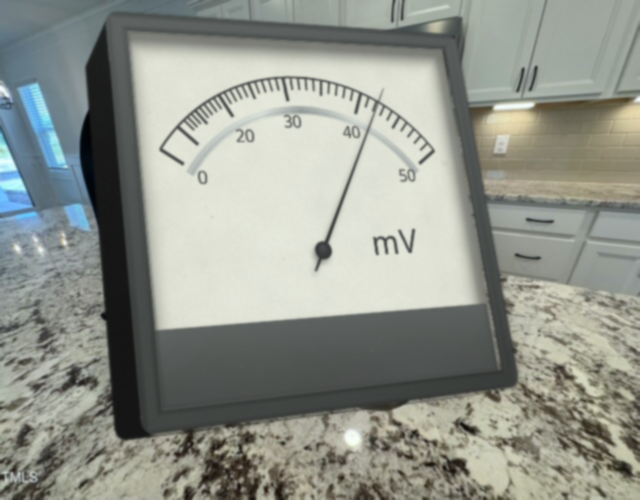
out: 42 mV
